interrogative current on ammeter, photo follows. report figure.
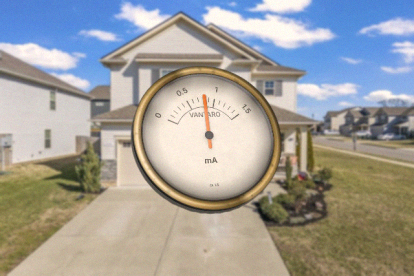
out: 0.8 mA
